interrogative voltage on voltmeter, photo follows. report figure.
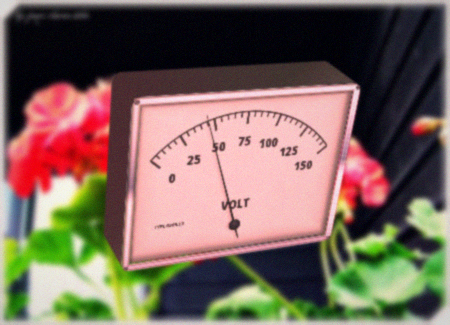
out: 45 V
